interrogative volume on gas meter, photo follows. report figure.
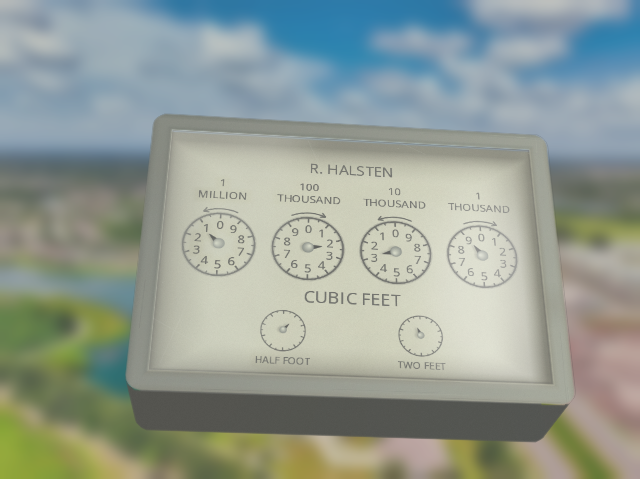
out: 122900 ft³
